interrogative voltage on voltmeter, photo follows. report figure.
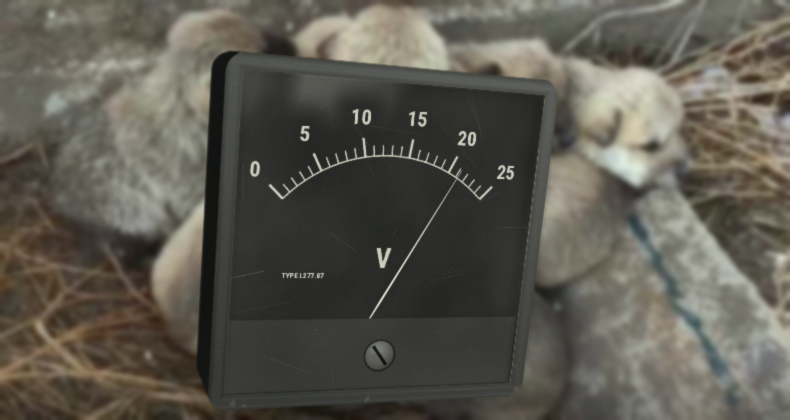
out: 21 V
